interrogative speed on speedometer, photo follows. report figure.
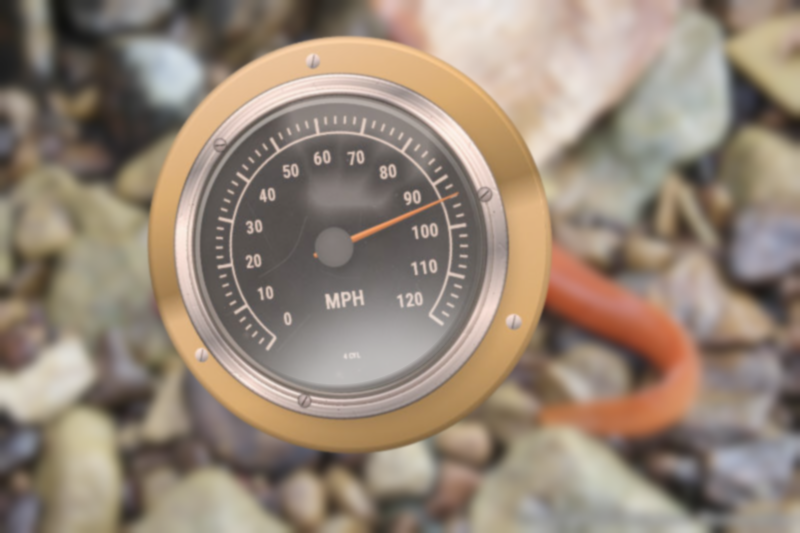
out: 94 mph
